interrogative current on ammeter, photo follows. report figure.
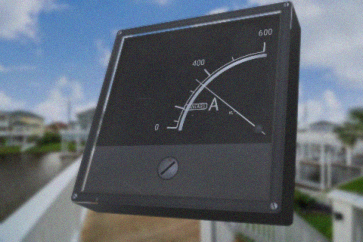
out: 350 A
